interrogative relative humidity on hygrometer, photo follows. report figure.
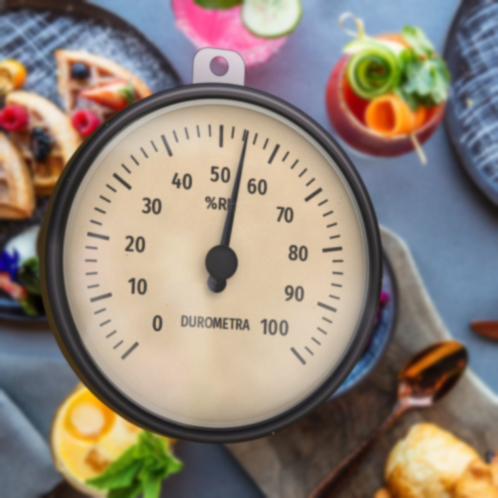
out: 54 %
